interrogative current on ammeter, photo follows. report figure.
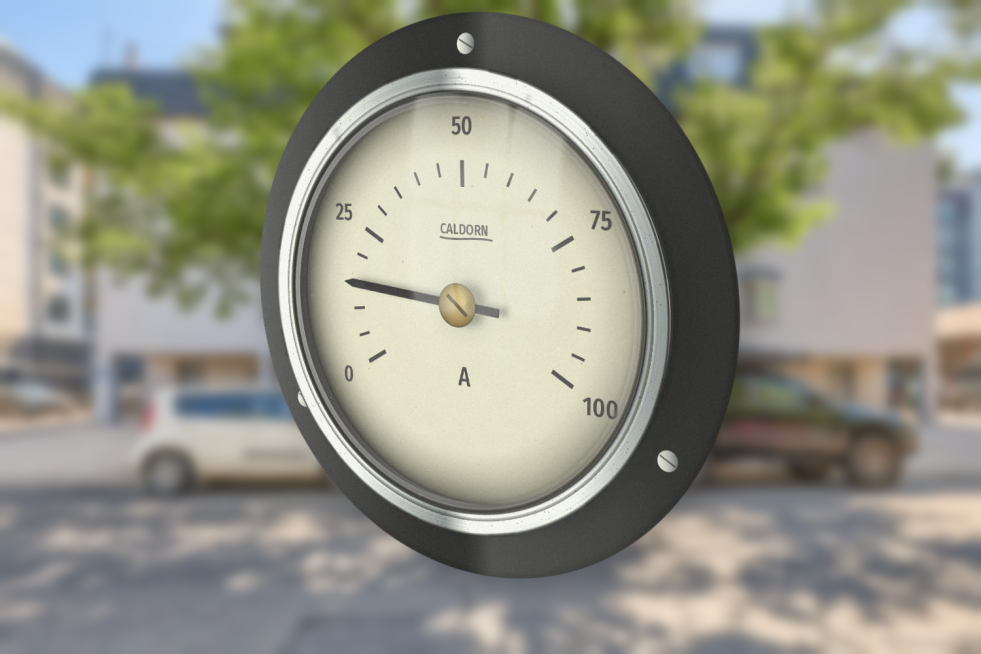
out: 15 A
